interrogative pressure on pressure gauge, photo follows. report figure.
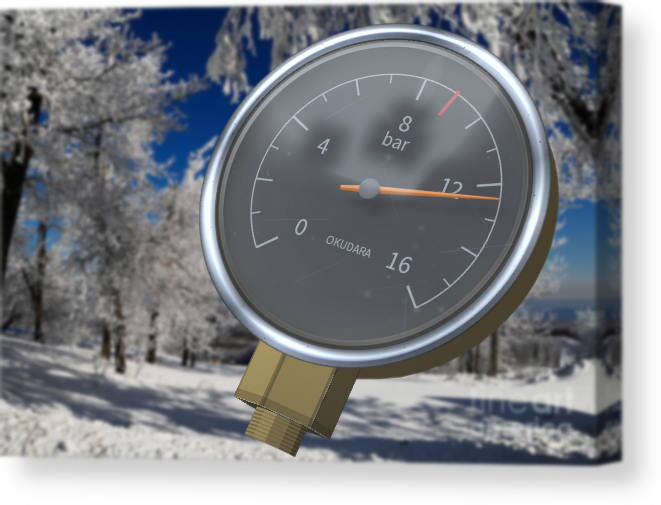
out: 12.5 bar
